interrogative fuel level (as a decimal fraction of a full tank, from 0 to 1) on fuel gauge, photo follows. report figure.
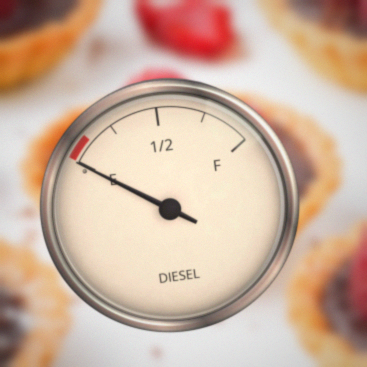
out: 0
